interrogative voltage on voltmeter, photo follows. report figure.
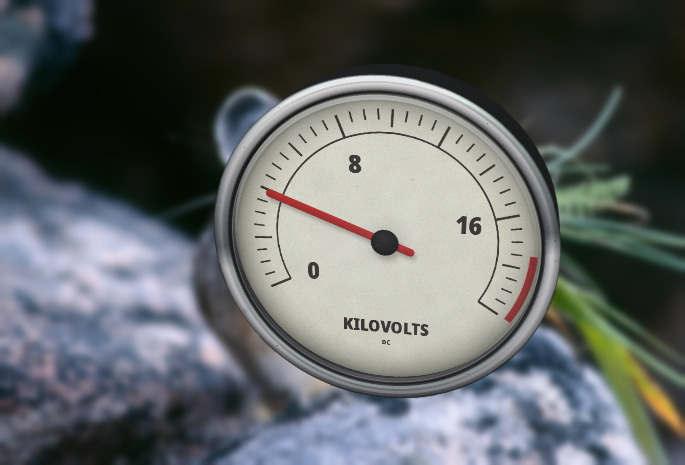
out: 4 kV
